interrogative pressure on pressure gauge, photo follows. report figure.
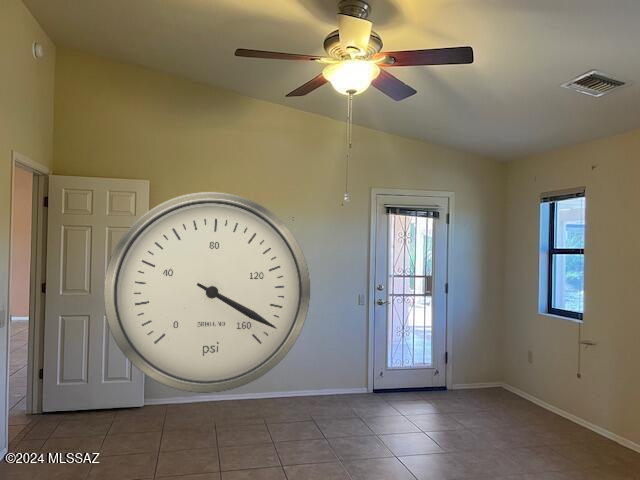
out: 150 psi
